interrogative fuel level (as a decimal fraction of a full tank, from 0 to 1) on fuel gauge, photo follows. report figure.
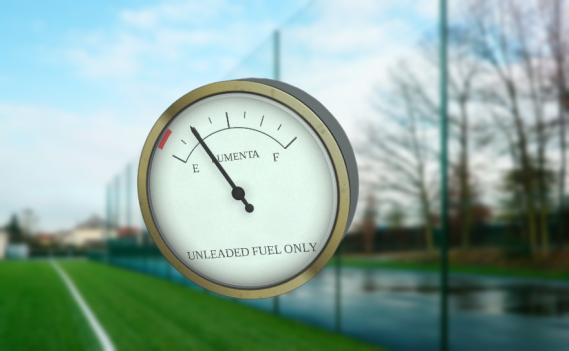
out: 0.25
